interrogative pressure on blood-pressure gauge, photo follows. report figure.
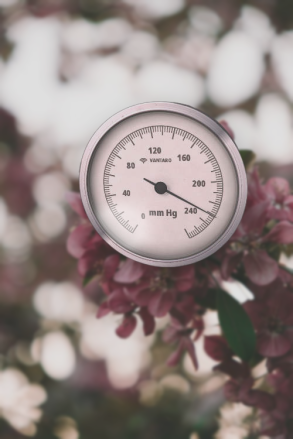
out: 230 mmHg
